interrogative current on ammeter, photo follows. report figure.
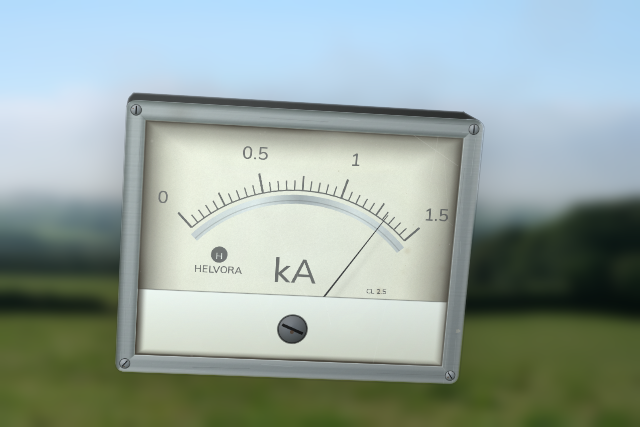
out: 1.3 kA
